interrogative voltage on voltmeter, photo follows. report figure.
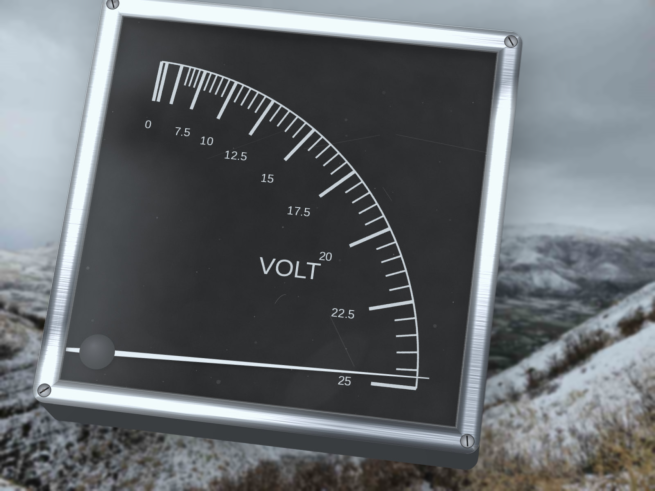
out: 24.75 V
